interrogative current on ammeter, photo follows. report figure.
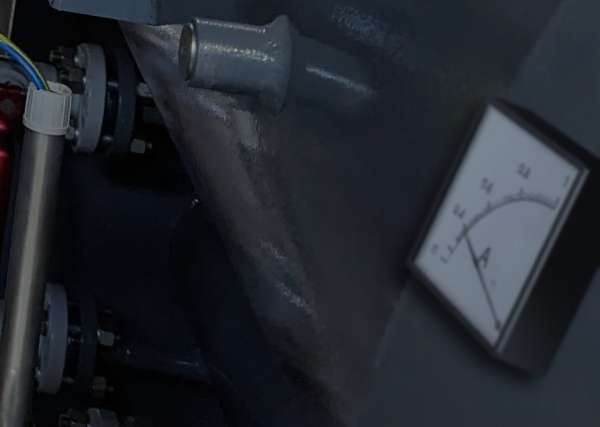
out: 0.4 A
